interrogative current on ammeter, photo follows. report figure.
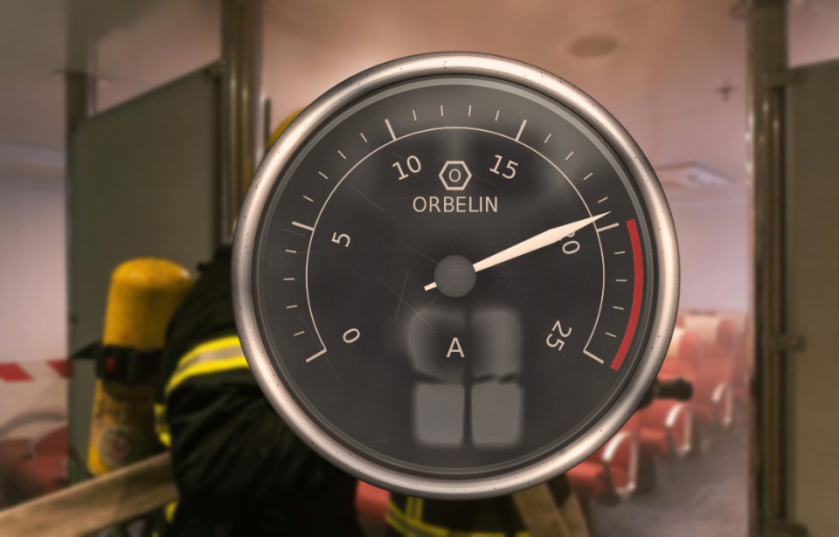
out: 19.5 A
